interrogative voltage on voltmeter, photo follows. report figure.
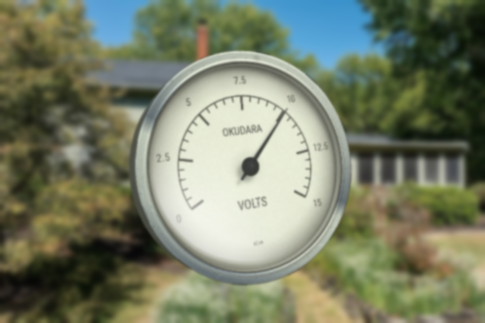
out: 10 V
